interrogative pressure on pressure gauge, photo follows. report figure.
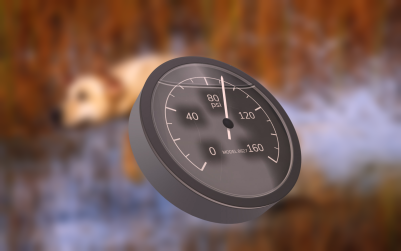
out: 90 psi
